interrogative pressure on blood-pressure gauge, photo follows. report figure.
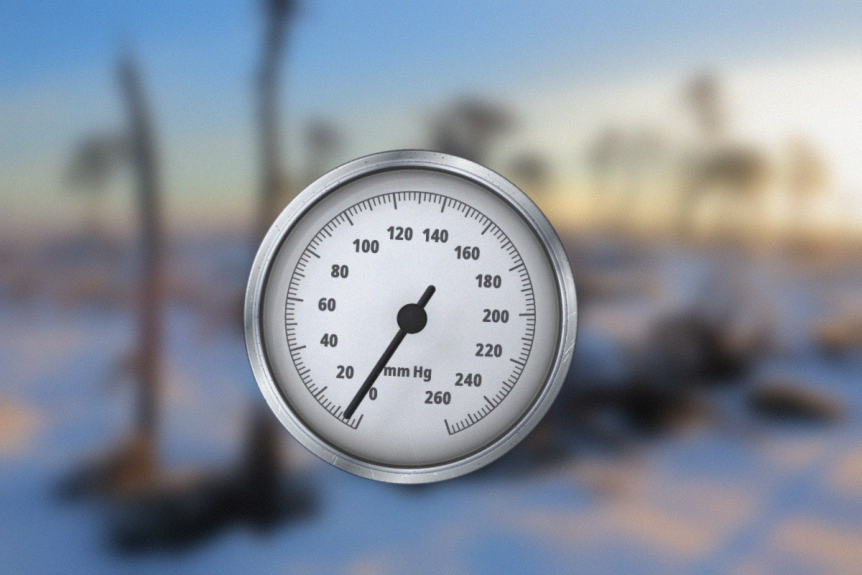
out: 6 mmHg
